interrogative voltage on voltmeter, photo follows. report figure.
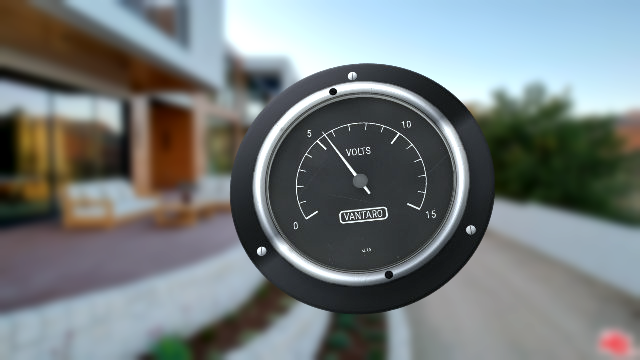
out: 5.5 V
